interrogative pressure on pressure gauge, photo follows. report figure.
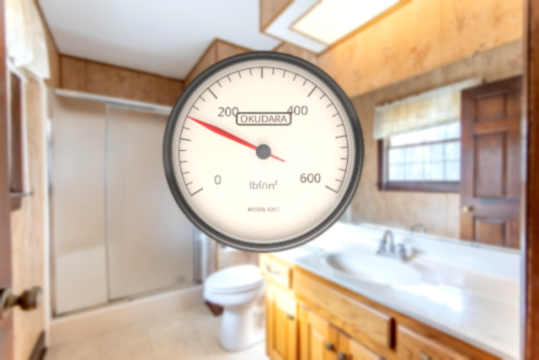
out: 140 psi
